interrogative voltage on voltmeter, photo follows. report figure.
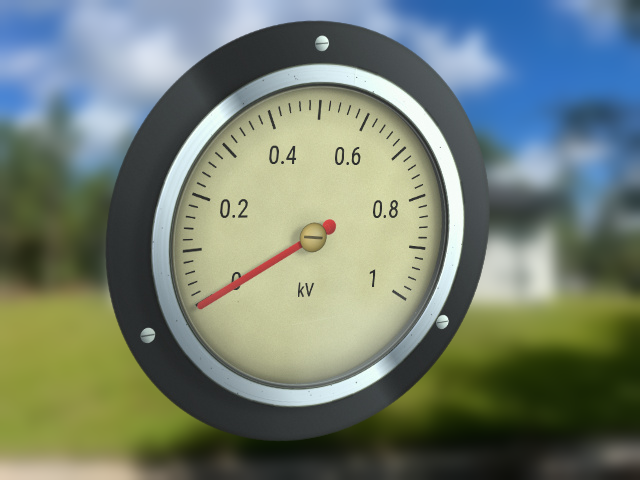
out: 0 kV
